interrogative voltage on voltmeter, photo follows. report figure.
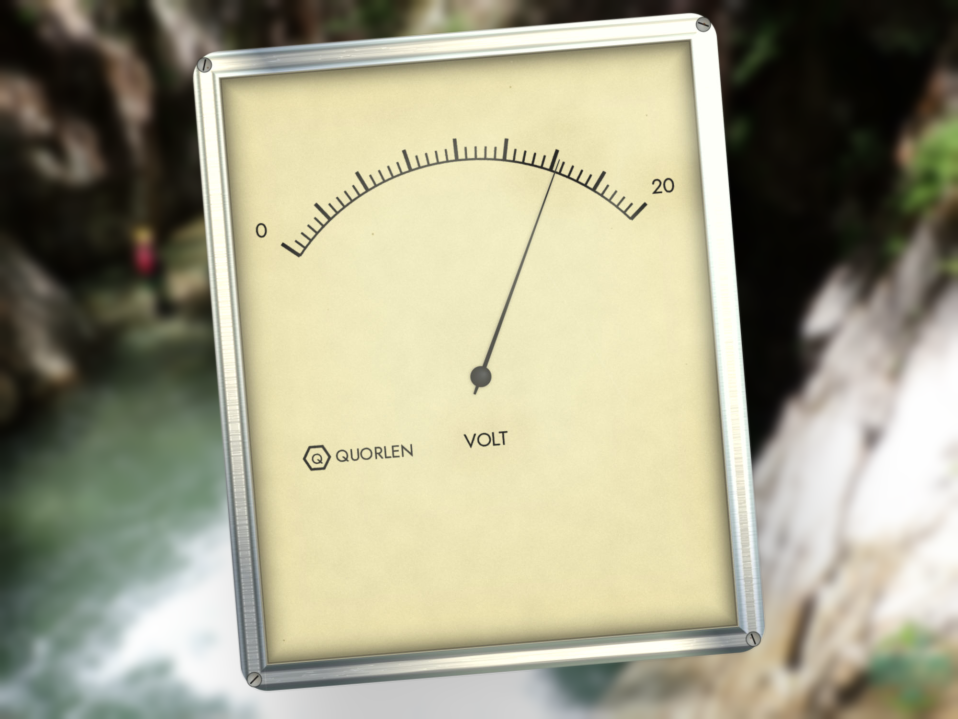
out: 15.25 V
